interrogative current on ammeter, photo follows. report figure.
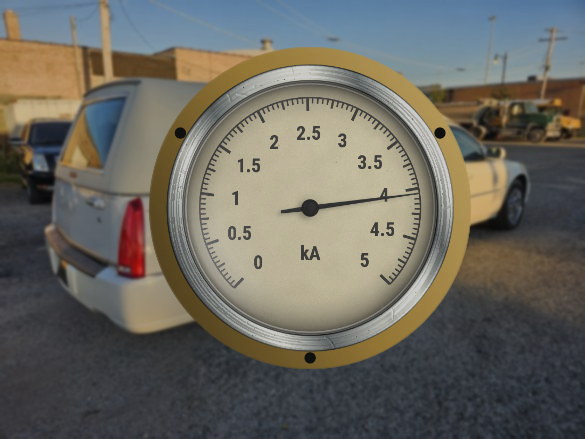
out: 4.05 kA
